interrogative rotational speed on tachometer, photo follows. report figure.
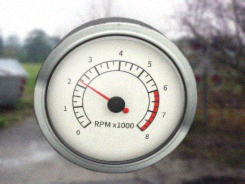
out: 2250 rpm
